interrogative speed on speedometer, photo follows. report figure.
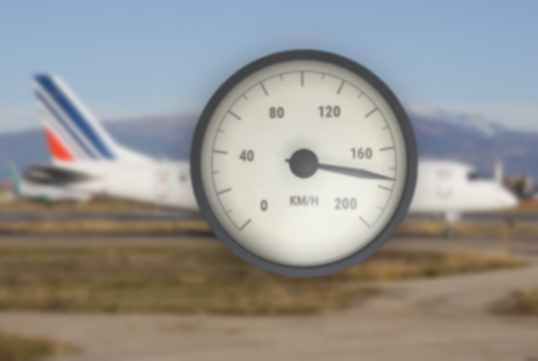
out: 175 km/h
